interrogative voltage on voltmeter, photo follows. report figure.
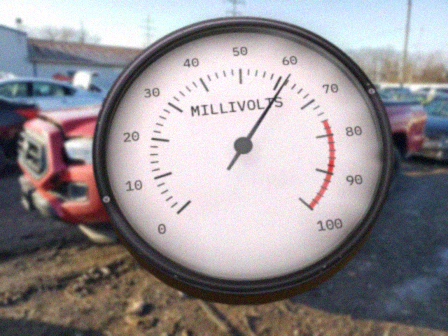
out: 62 mV
